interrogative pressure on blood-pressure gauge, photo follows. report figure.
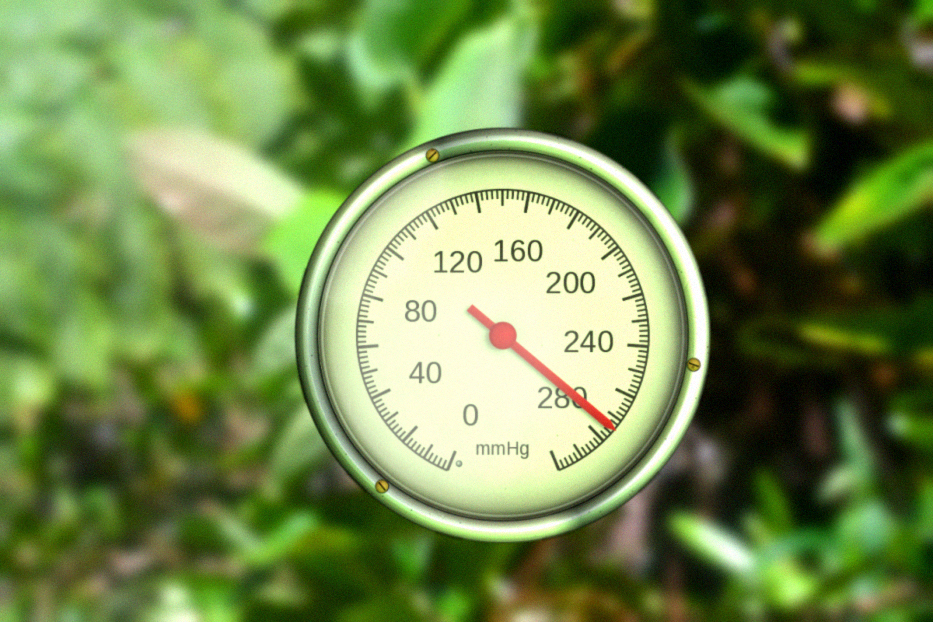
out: 274 mmHg
